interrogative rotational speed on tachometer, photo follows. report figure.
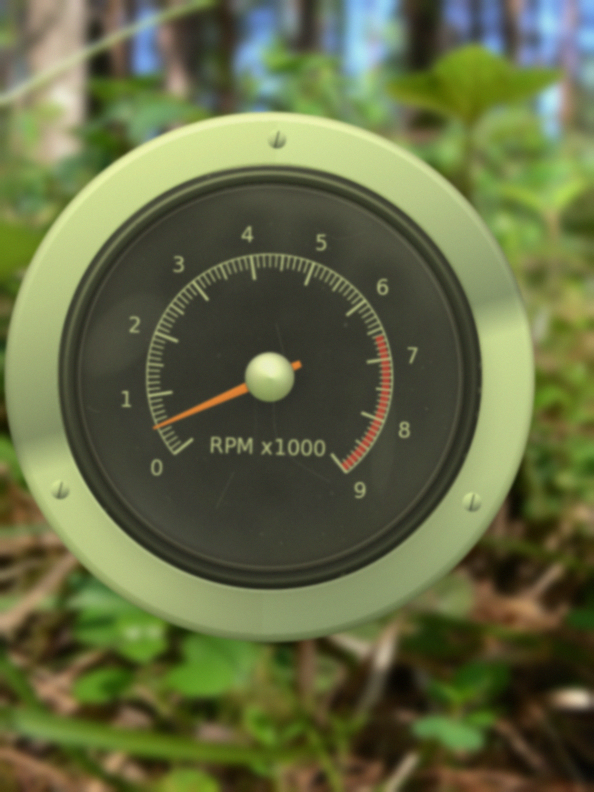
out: 500 rpm
